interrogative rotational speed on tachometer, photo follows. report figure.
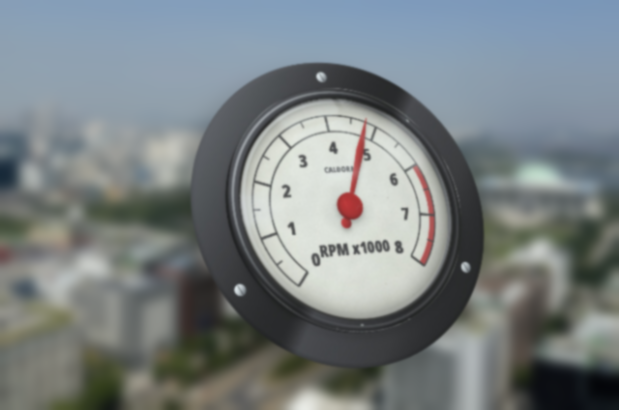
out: 4750 rpm
